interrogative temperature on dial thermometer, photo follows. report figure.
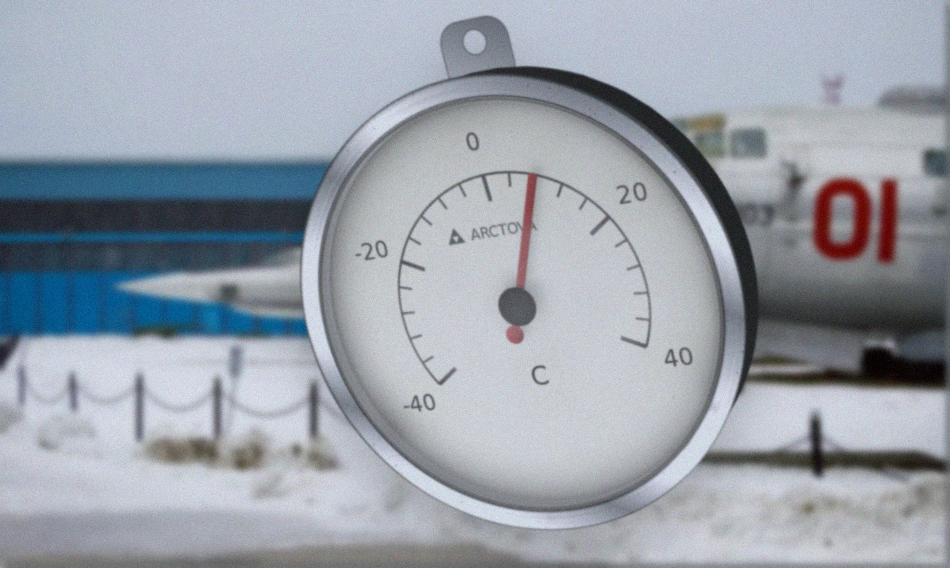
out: 8 °C
